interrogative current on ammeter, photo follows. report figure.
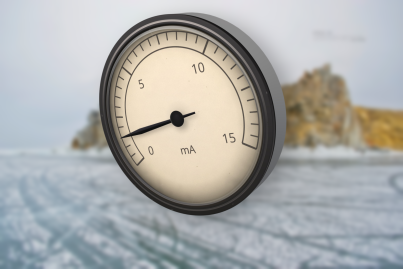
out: 1.5 mA
